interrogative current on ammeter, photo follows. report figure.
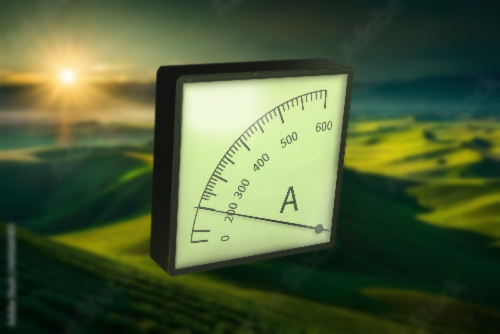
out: 200 A
